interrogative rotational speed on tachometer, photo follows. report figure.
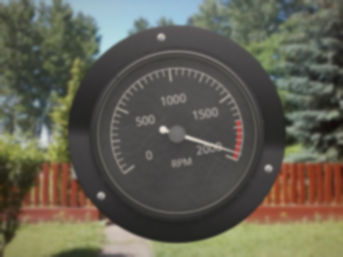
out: 1950 rpm
